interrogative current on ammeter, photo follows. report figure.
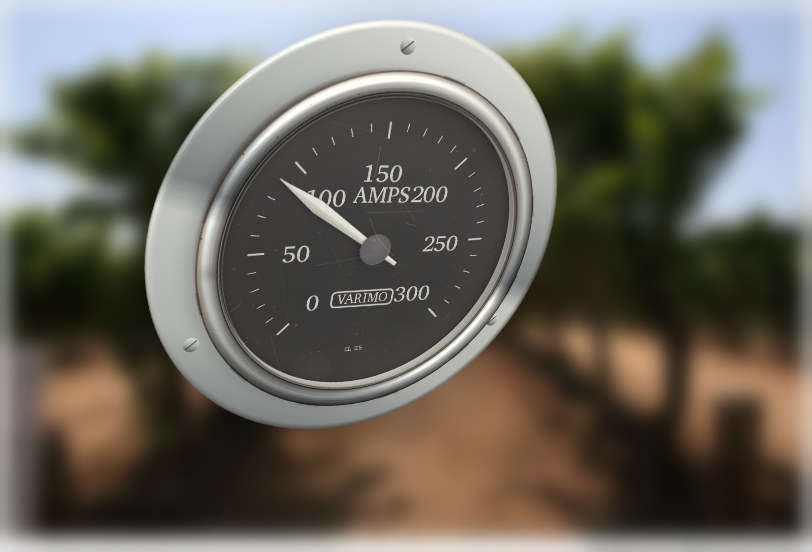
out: 90 A
